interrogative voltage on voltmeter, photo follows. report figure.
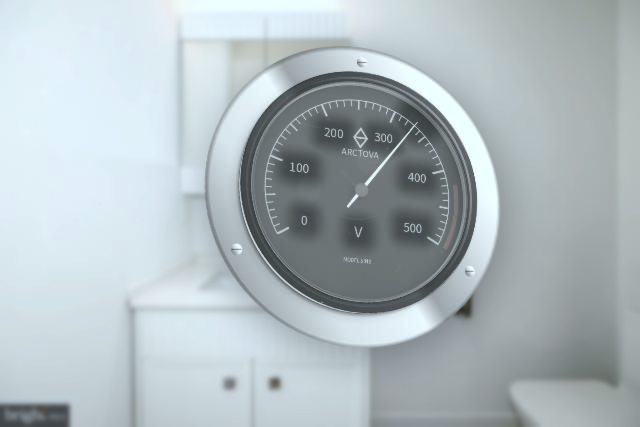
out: 330 V
